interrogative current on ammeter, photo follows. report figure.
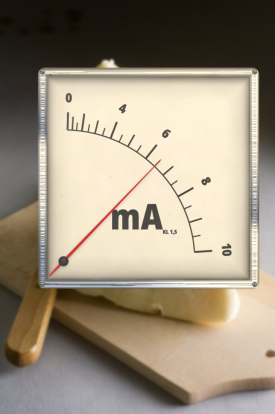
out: 6.5 mA
